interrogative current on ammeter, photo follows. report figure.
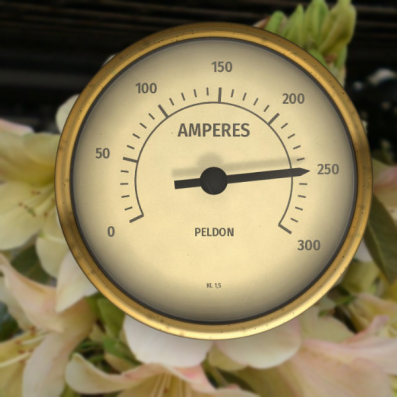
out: 250 A
